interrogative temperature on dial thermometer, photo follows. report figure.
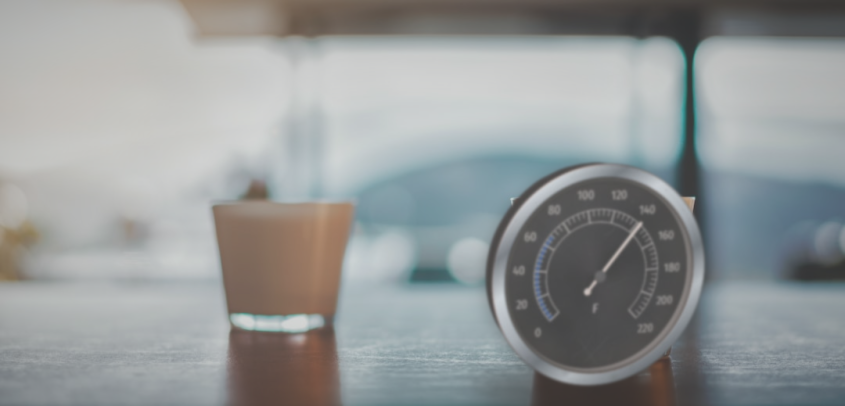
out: 140 °F
